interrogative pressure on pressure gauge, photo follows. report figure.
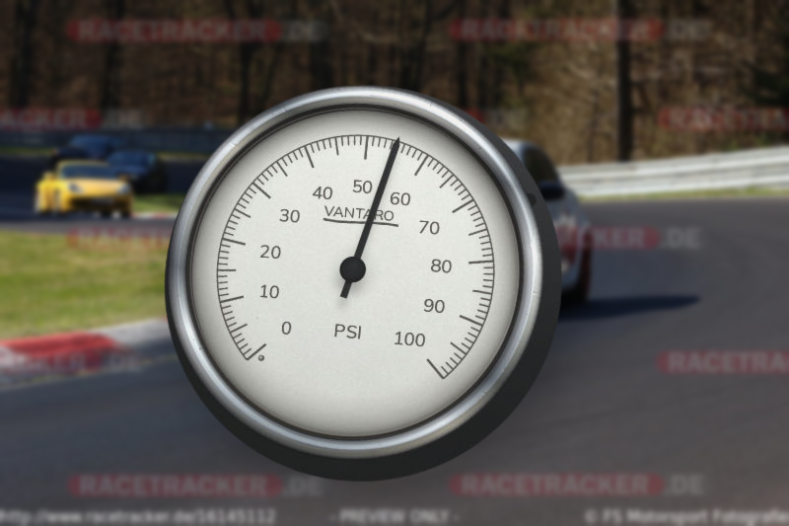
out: 55 psi
